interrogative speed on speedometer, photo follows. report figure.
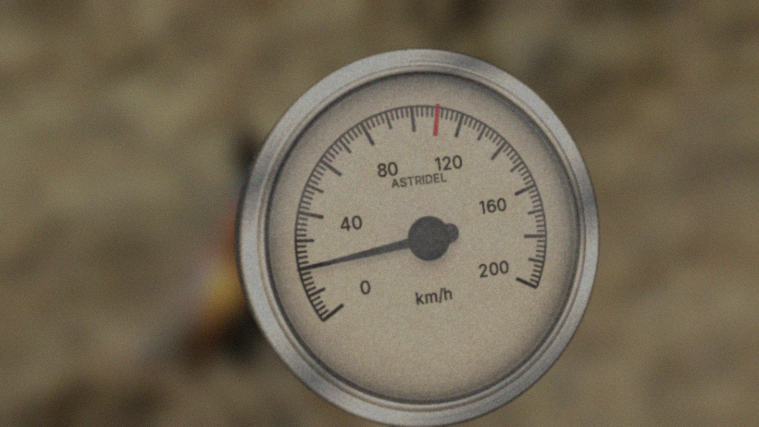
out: 20 km/h
